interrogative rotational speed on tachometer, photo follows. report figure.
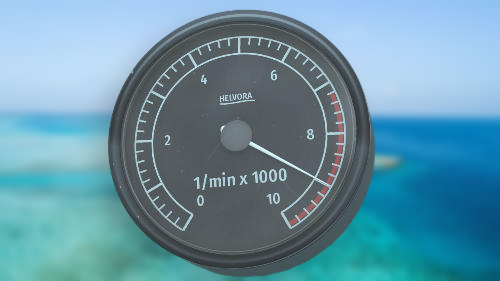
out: 9000 rpm
